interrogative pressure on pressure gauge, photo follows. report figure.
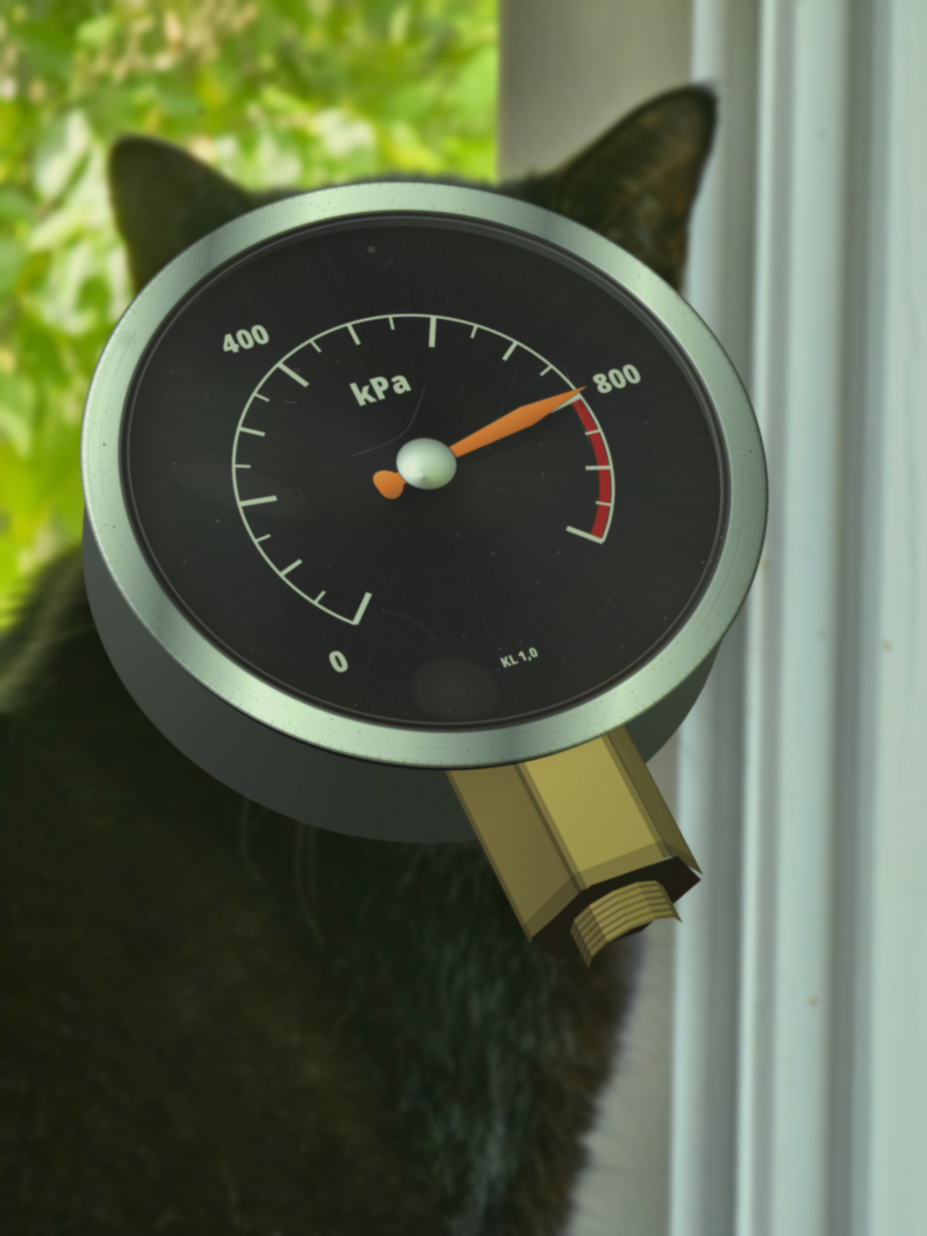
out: 800 kPa
